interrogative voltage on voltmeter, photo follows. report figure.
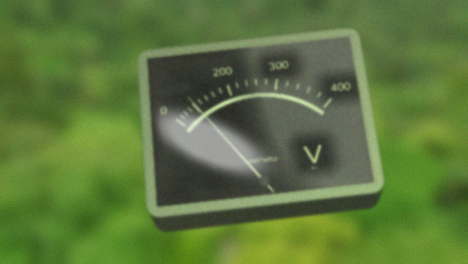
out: 100 V
